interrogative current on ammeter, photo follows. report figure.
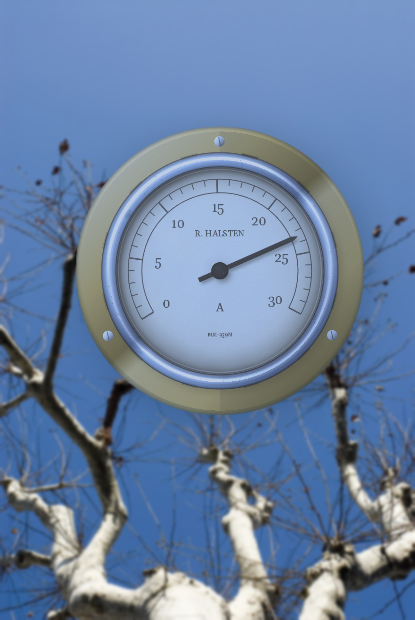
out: 23.5 A
